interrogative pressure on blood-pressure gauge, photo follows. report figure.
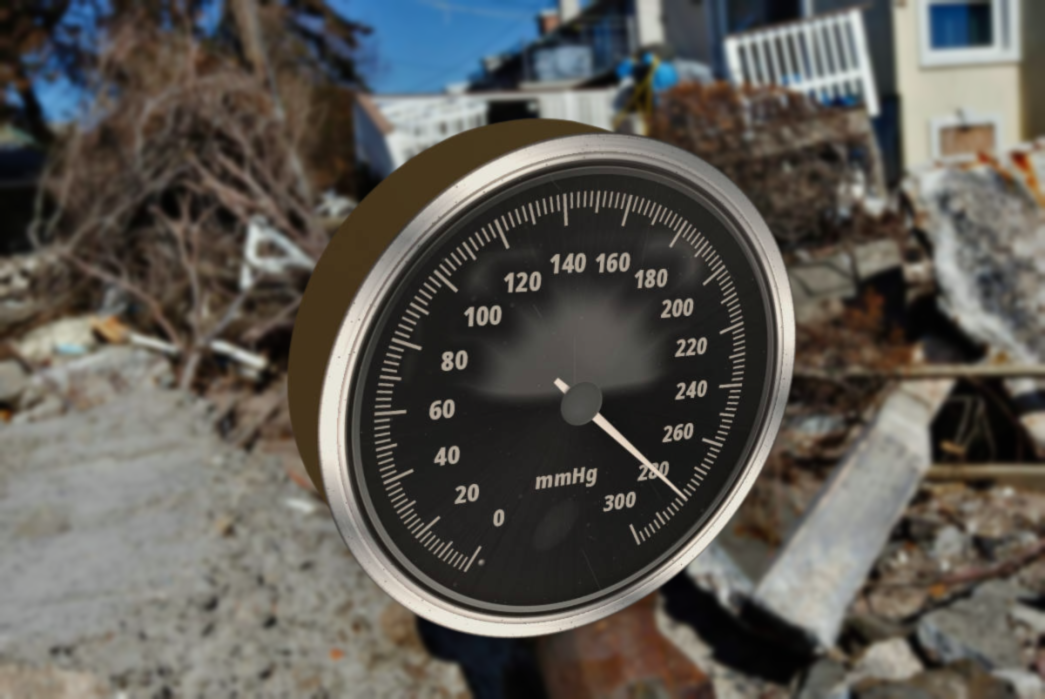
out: 280 mmHg
